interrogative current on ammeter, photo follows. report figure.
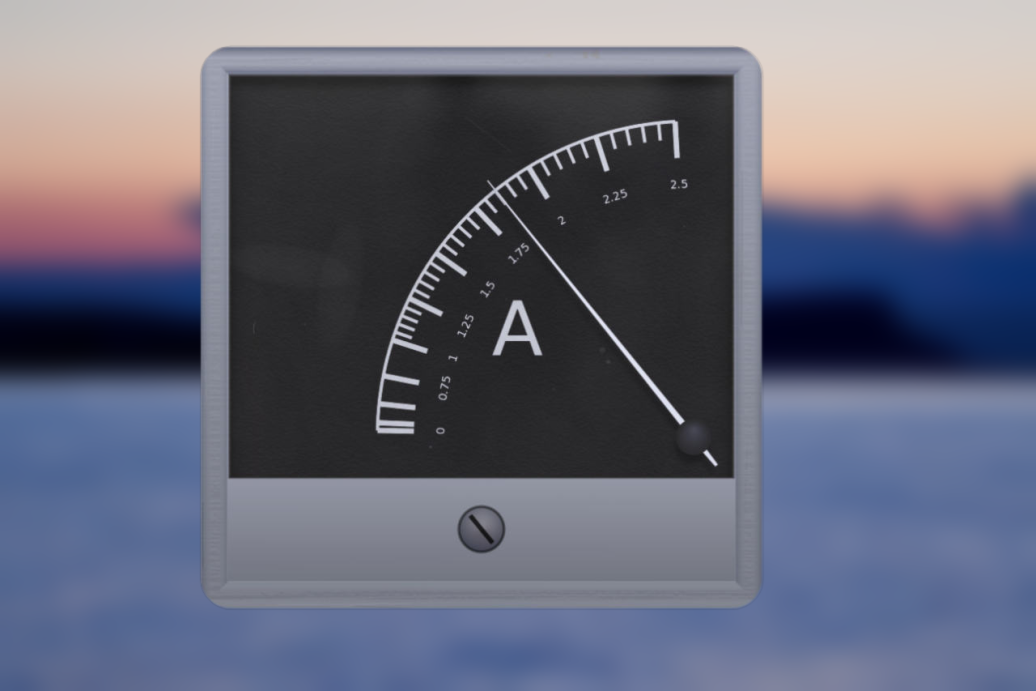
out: 1.85 A
